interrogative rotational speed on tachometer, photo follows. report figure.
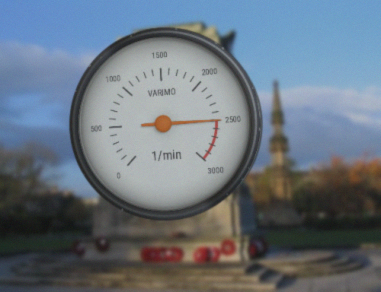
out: 2500 rpm
